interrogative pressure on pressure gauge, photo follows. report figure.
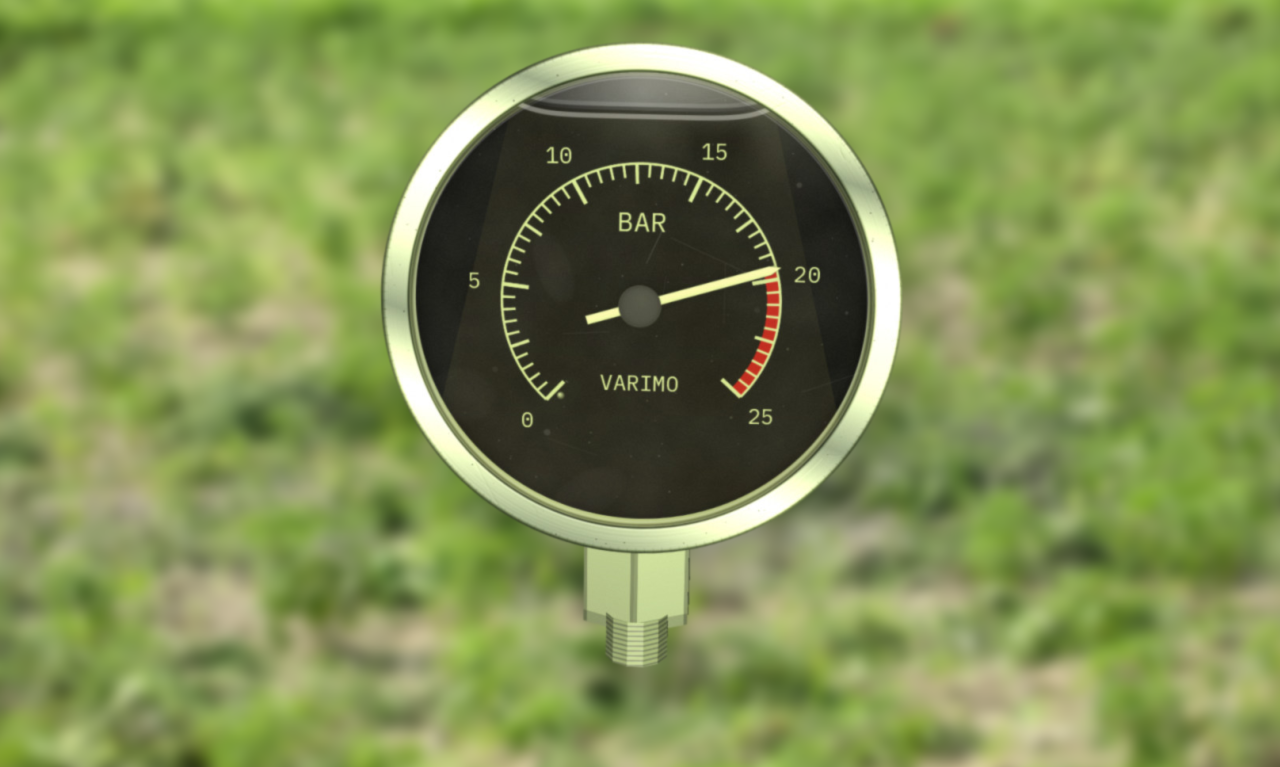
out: 19.5 bar
